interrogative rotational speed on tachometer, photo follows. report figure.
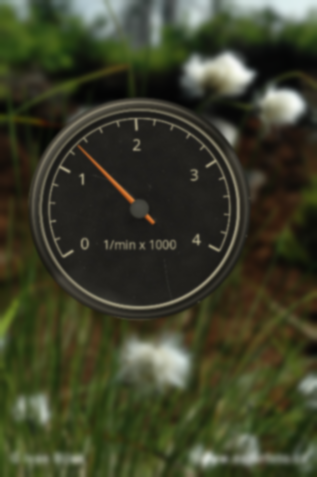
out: 1300 rpm
